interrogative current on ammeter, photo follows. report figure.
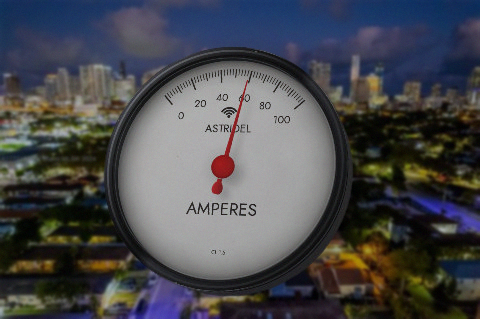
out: 60 A
